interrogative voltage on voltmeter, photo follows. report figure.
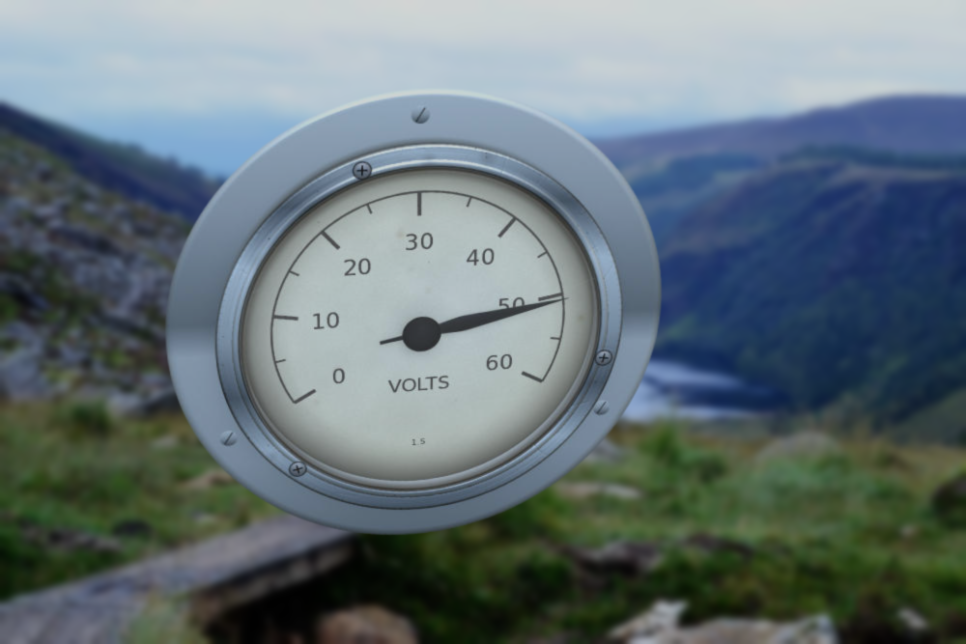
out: 50 V
